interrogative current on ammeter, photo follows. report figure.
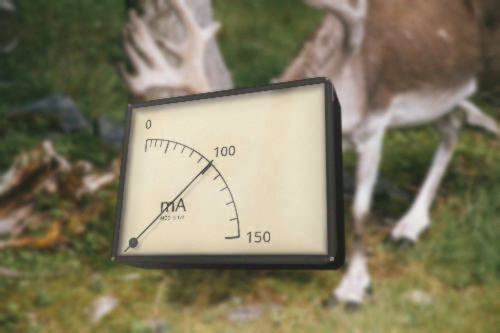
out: 100 mA
